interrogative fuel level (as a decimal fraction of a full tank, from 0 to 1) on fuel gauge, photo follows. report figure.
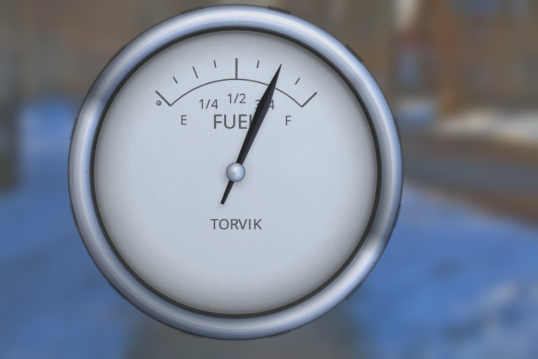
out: 0.75
